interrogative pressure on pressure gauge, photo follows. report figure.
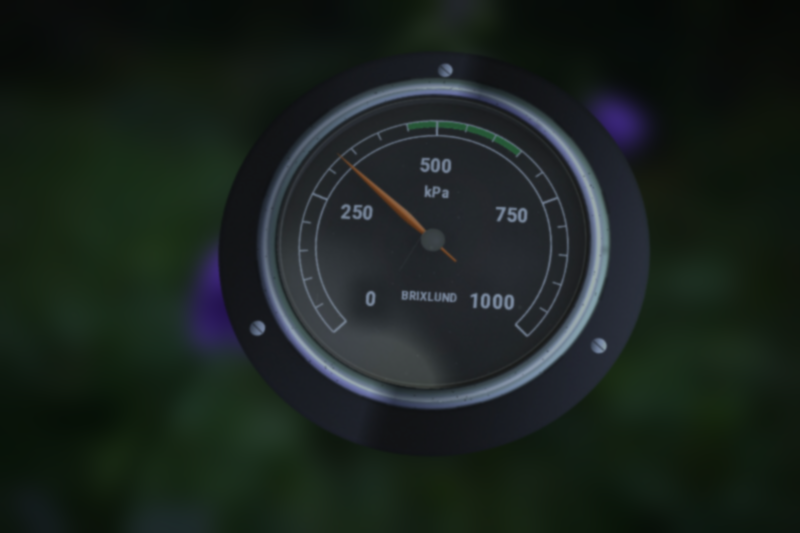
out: 325 kPa
